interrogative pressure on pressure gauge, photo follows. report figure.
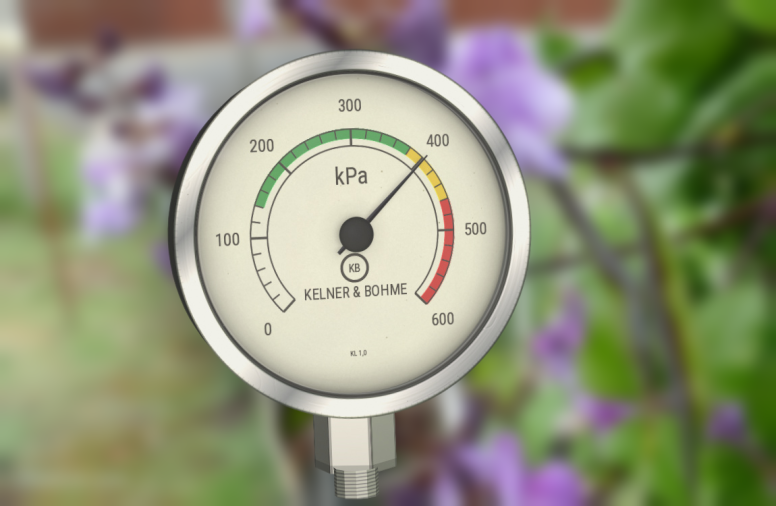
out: 400 kPa
